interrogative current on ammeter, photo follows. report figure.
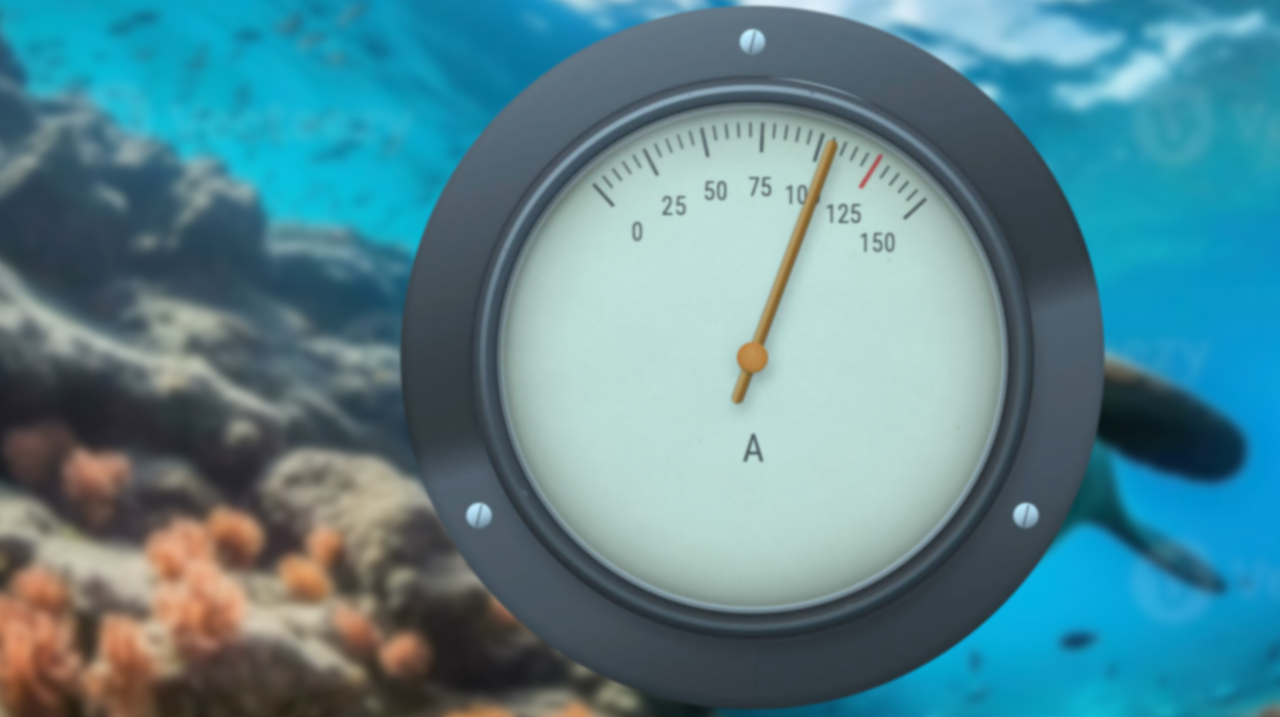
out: 105 A
